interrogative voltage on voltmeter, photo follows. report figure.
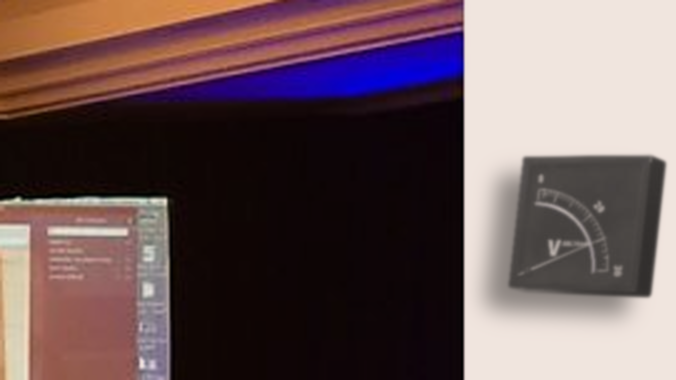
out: 25 V
